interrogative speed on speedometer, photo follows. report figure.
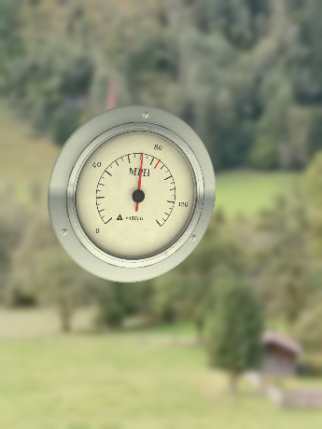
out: 70 mph
